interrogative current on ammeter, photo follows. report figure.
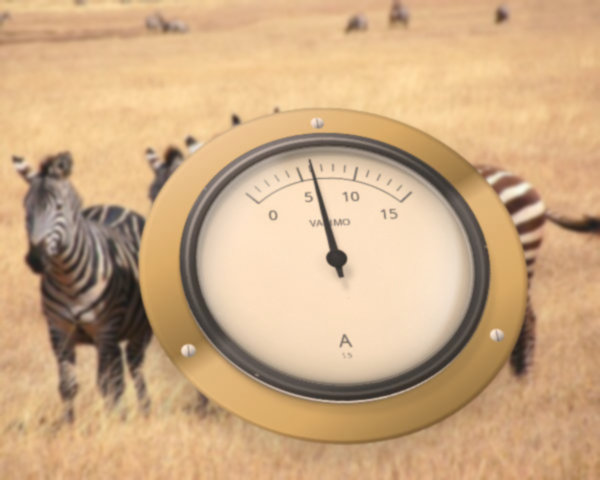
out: 6 A
